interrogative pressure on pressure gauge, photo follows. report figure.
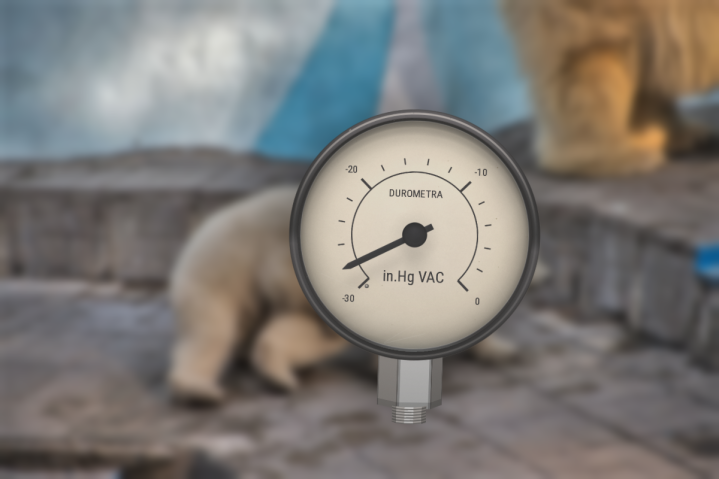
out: -28 inHg
